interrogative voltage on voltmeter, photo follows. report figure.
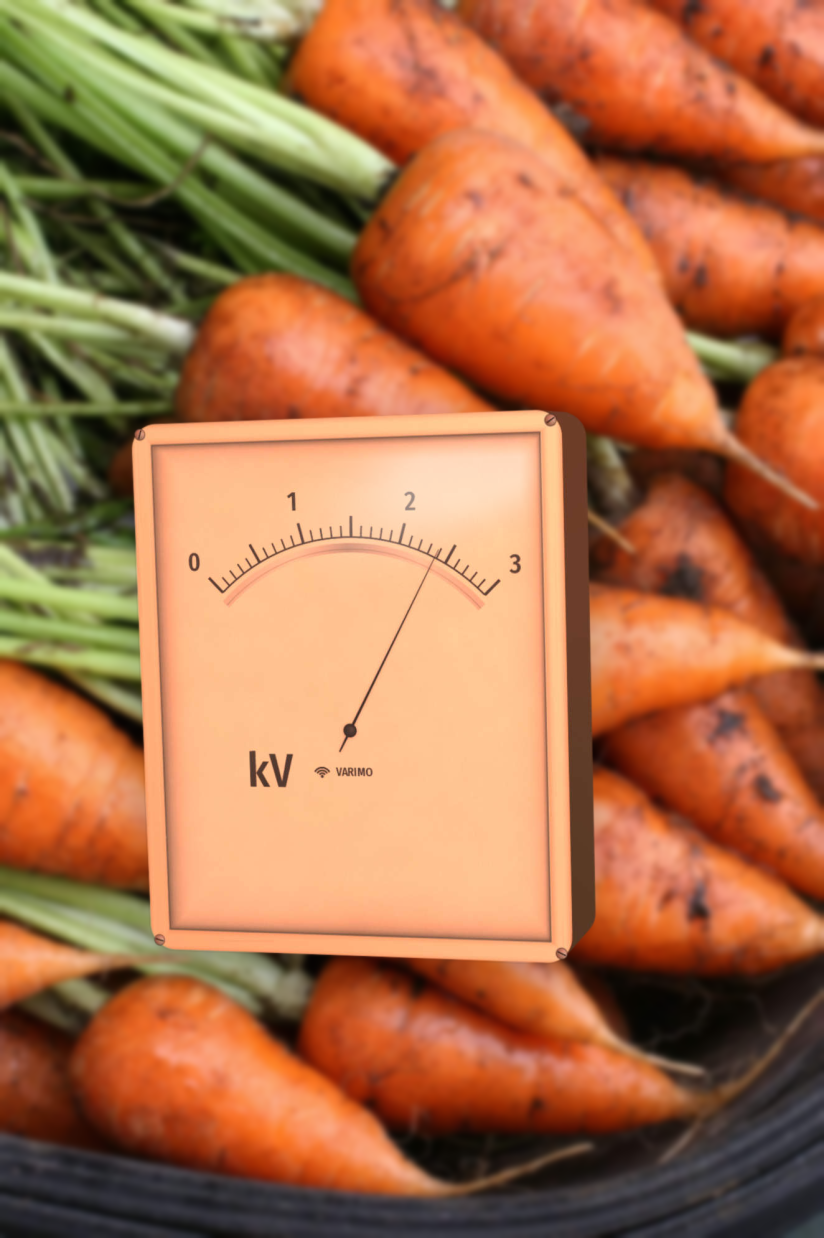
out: 2.4 kV
